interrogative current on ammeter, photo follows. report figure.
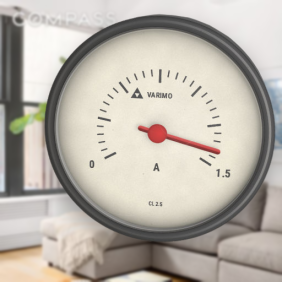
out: 1.4 A
